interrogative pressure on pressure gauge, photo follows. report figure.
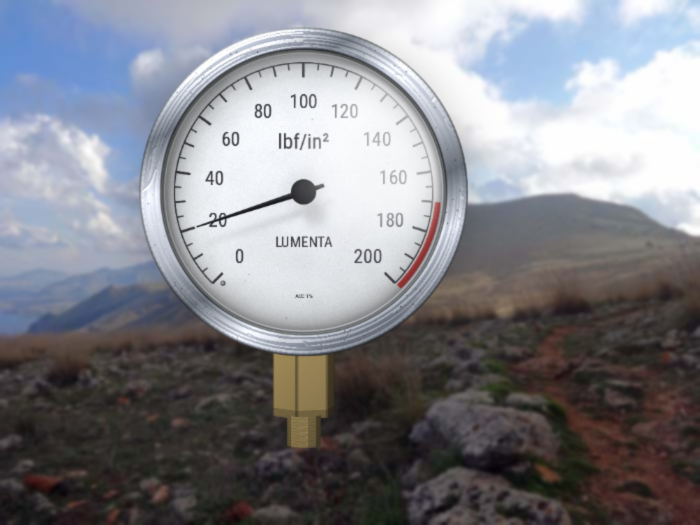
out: 20 psi
